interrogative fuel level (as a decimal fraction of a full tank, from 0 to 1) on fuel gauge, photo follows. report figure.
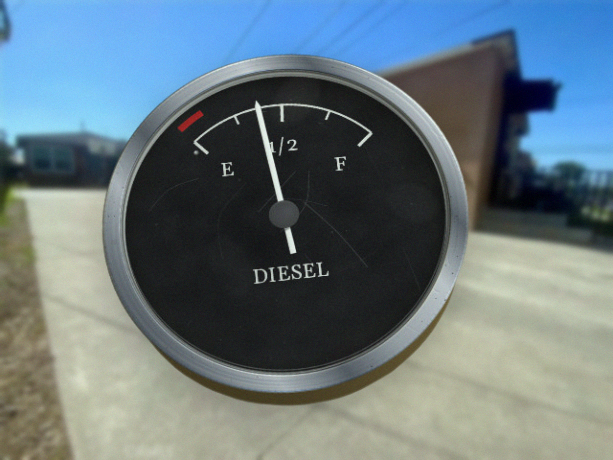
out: 0.375
